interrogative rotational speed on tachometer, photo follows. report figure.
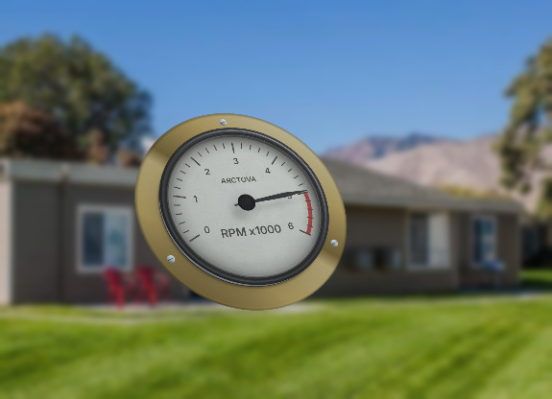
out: 5000 rpm
